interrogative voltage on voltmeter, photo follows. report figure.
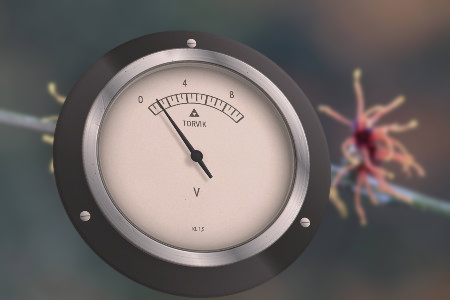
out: 1 V
